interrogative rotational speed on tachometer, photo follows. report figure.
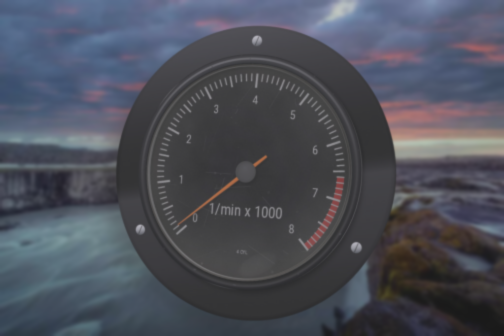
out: 100 rpm
